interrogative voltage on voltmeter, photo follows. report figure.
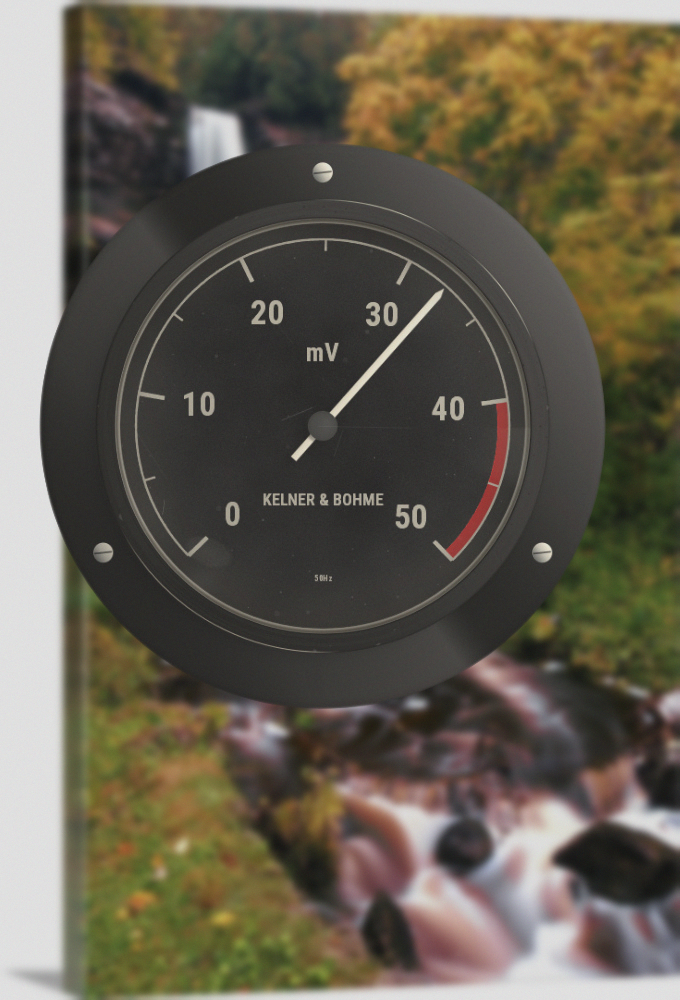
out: 32.5 mV
